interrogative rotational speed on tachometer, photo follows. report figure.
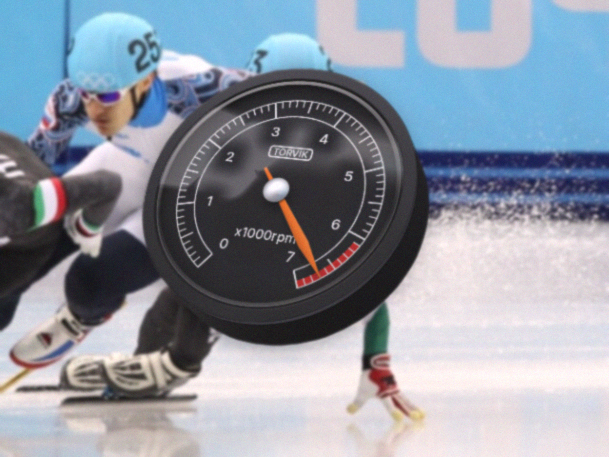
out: 6700 rpm
